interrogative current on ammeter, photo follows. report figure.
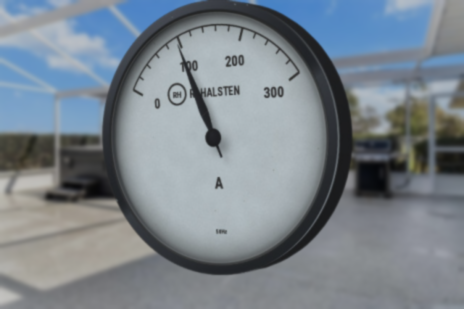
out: 100 A
